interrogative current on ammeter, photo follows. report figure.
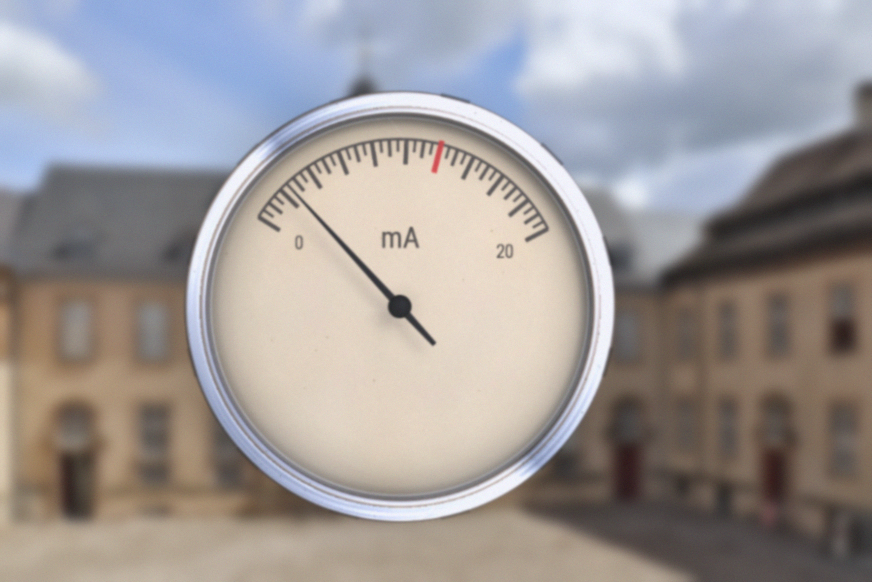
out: 2.5 mA
